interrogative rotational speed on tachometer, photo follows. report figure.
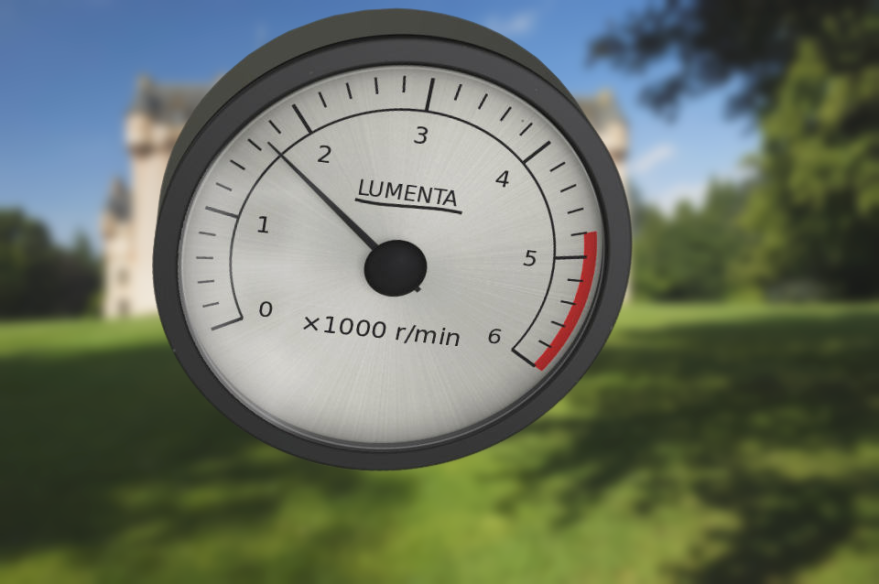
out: 1700 rpm
